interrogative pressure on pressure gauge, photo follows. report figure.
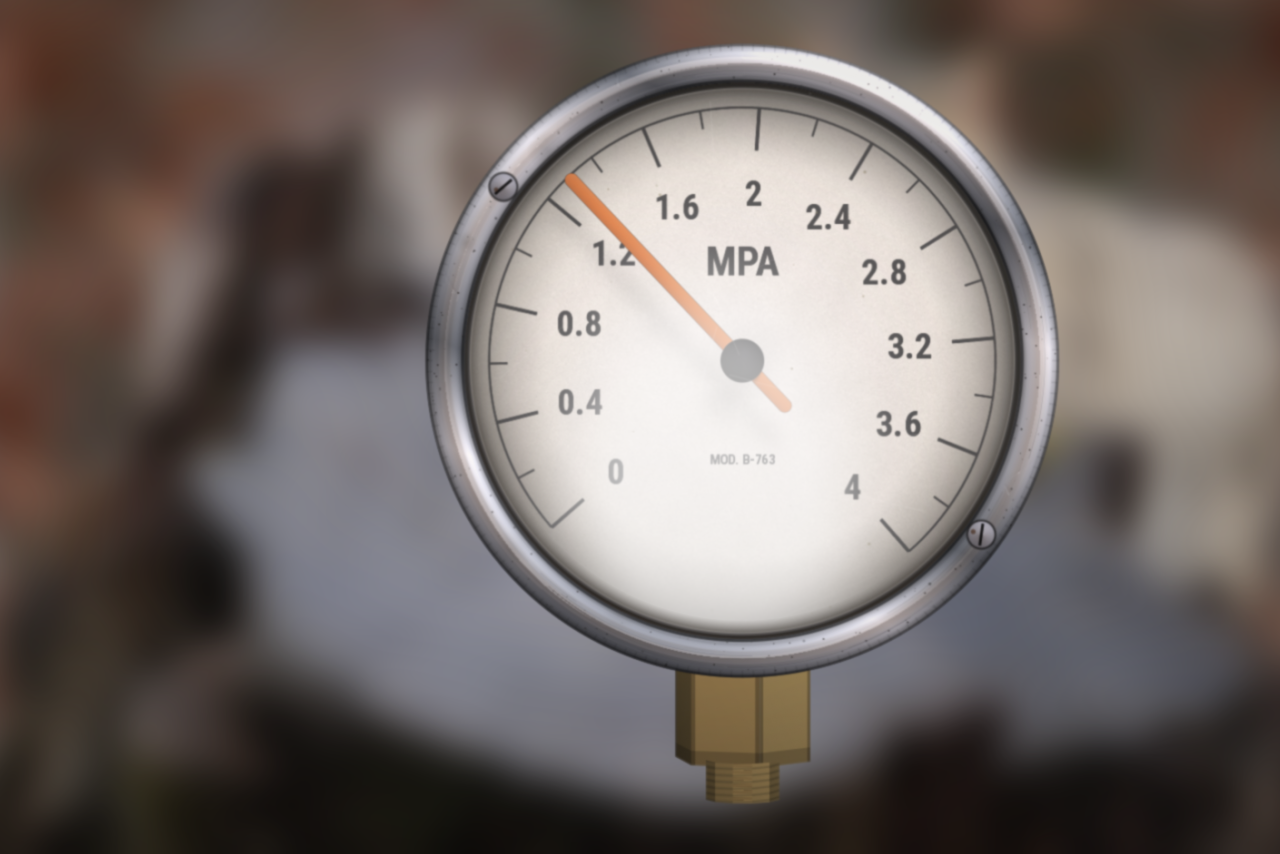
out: 1.3 MPa
